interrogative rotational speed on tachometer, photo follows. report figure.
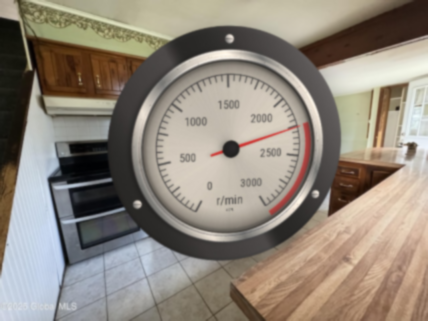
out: 2250 rpm
